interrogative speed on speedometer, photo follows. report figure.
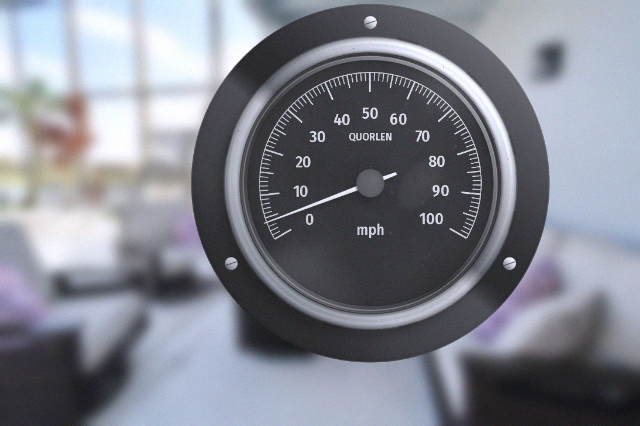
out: 4 mph
